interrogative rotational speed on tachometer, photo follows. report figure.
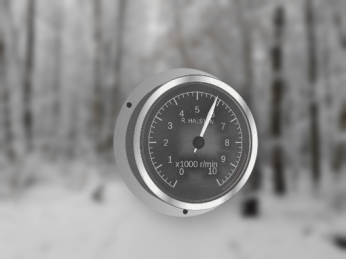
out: 5800 rpm
